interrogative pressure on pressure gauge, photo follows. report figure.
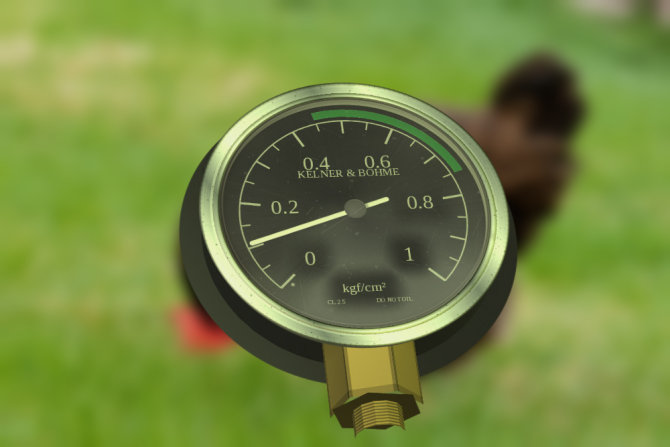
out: 0.1 kg/cm²
